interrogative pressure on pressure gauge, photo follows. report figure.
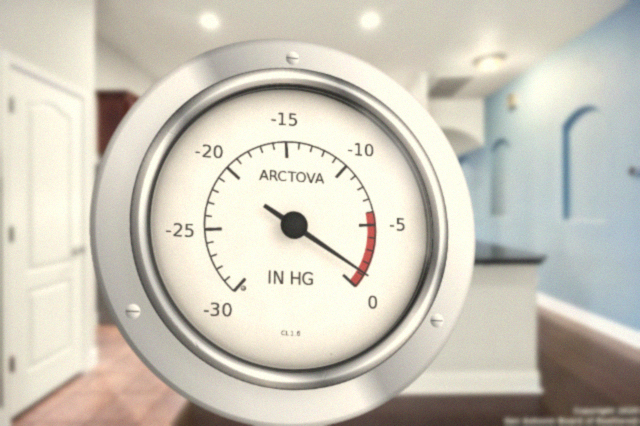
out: -1 inHg
